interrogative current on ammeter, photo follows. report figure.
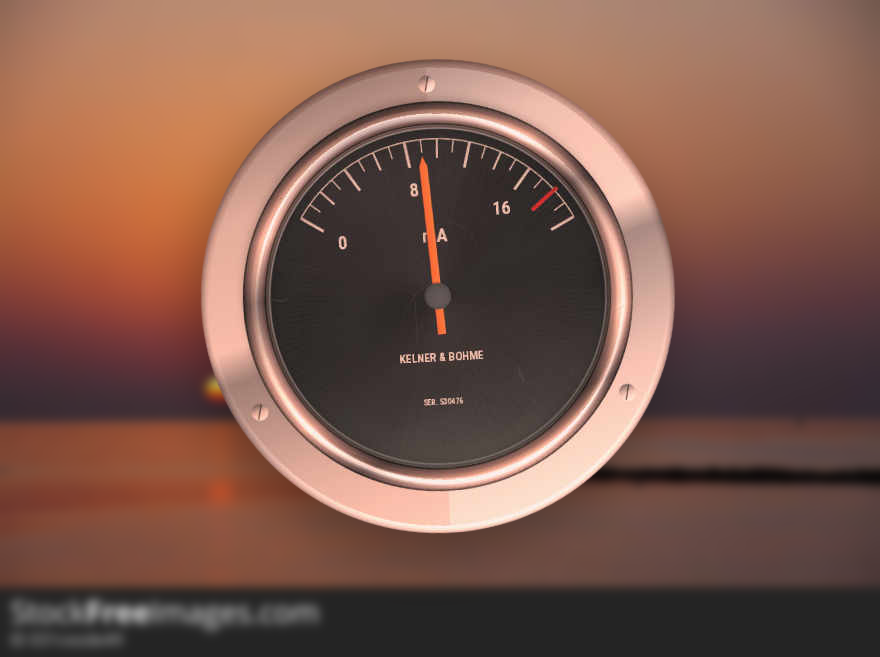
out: 9 mA
